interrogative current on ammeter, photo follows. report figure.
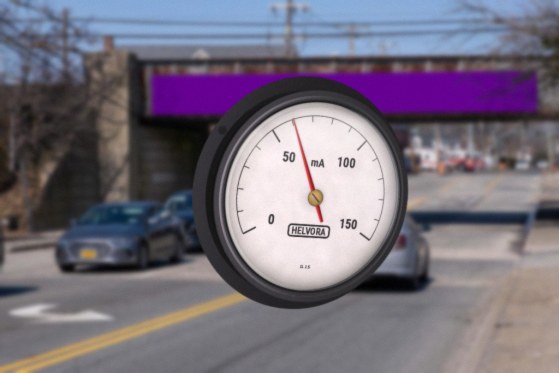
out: 60 mA
